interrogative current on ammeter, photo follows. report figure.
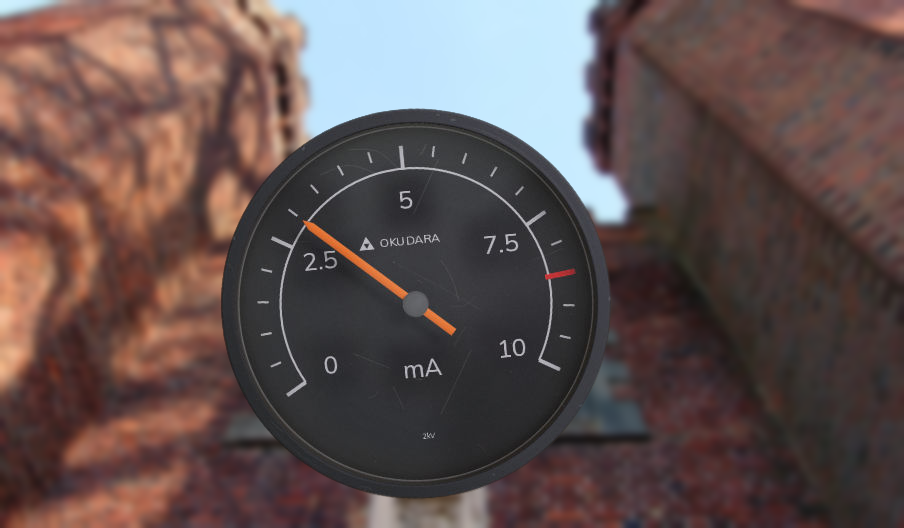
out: 3 mA
